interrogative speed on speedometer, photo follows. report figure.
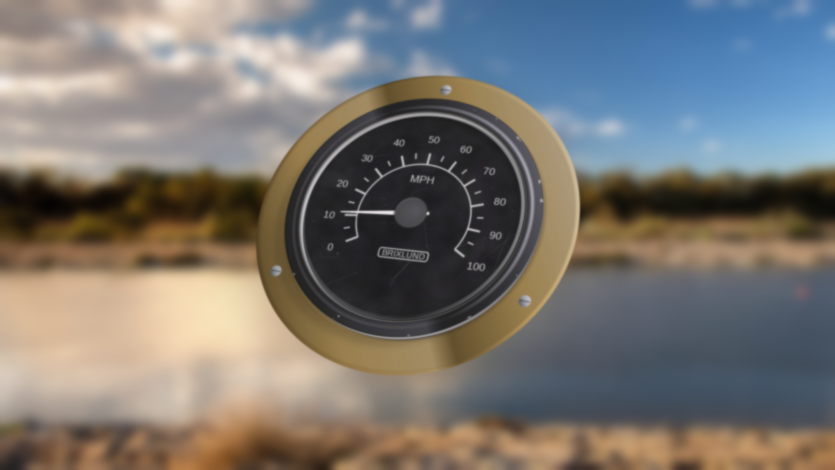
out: 10 mph
